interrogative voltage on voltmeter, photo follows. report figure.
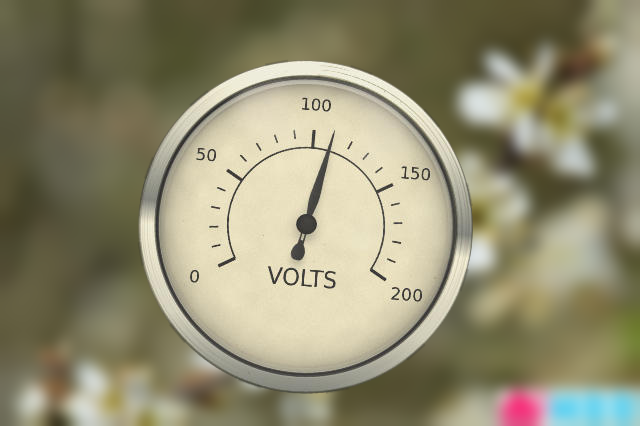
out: 110 V
